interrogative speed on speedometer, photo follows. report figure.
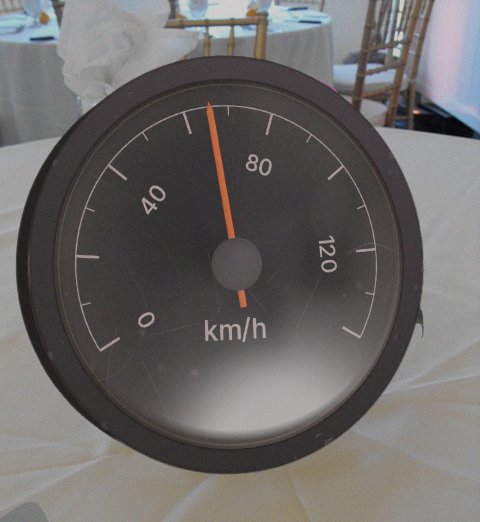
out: 65 km/h
